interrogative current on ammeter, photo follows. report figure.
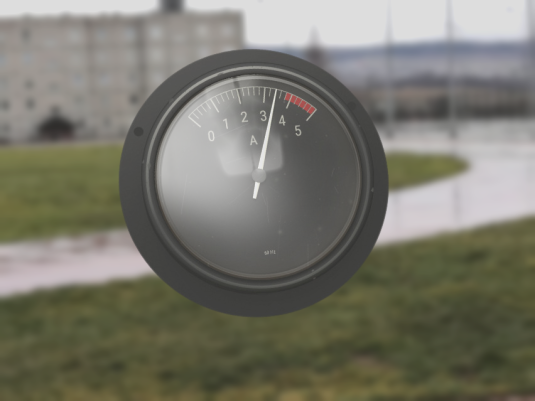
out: 3.4 A
